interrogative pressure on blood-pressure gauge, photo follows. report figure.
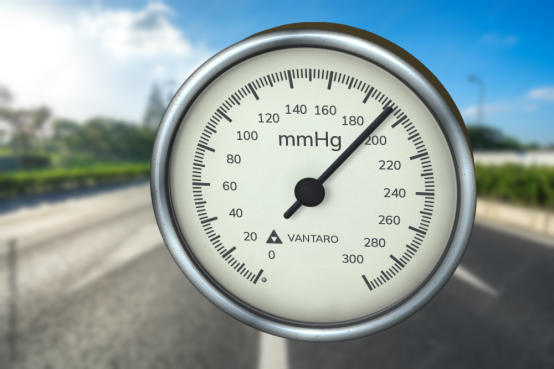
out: 192 mmHg
